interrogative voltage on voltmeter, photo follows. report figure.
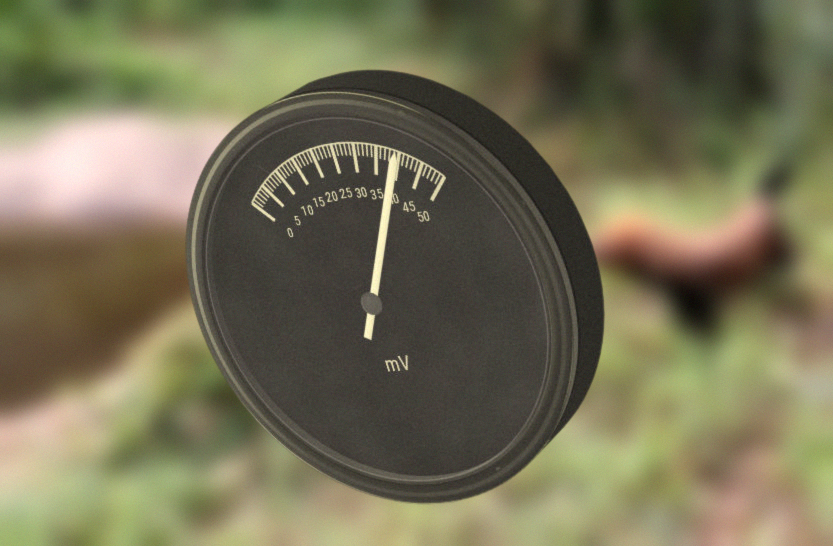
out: 40 mV
